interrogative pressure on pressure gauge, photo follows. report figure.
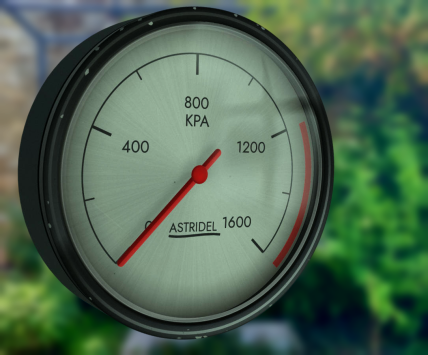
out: 0 kPa
